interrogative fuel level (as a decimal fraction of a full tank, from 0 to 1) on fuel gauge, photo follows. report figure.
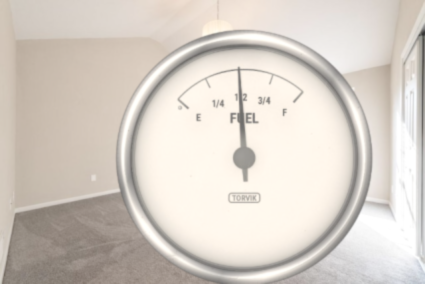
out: 0.5
